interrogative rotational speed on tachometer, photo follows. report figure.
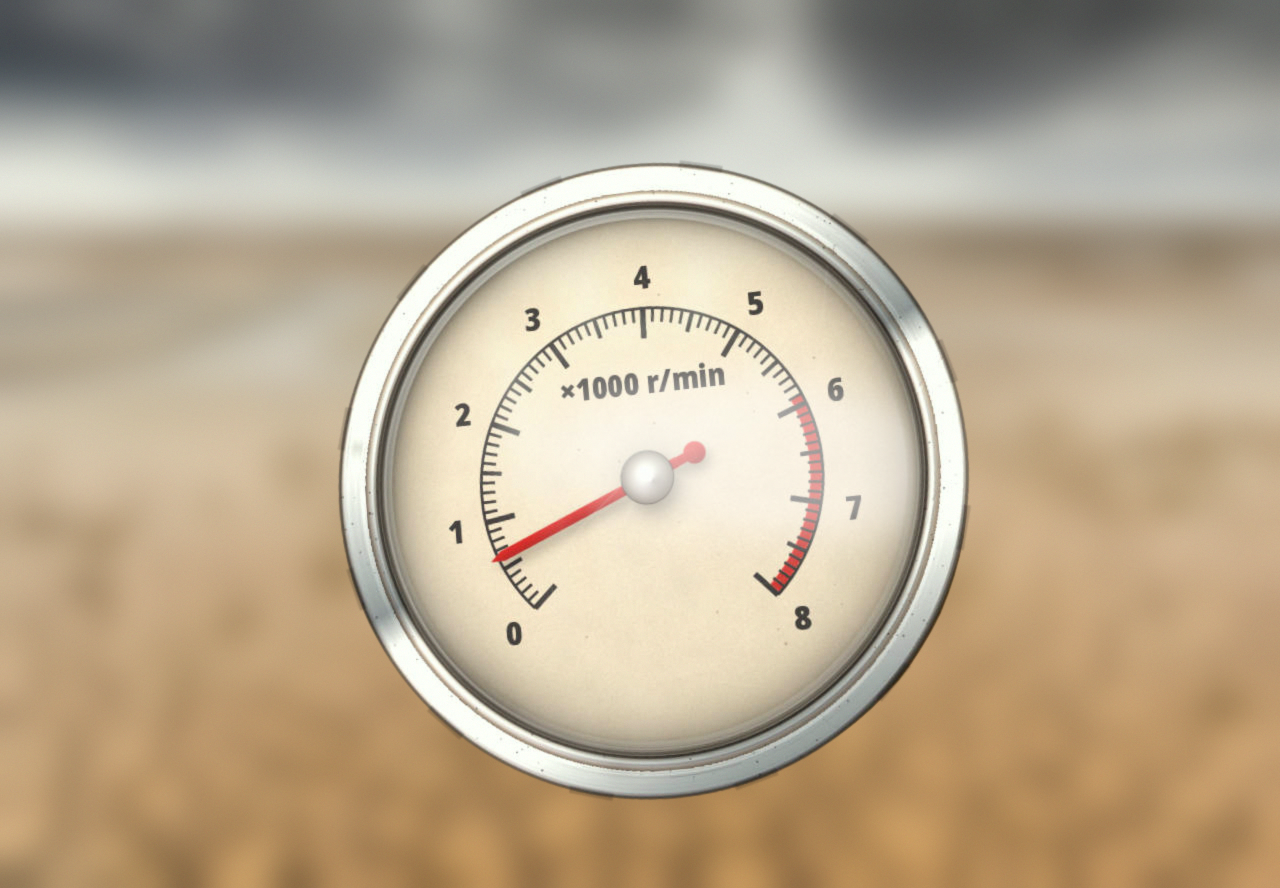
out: 600 rpm
